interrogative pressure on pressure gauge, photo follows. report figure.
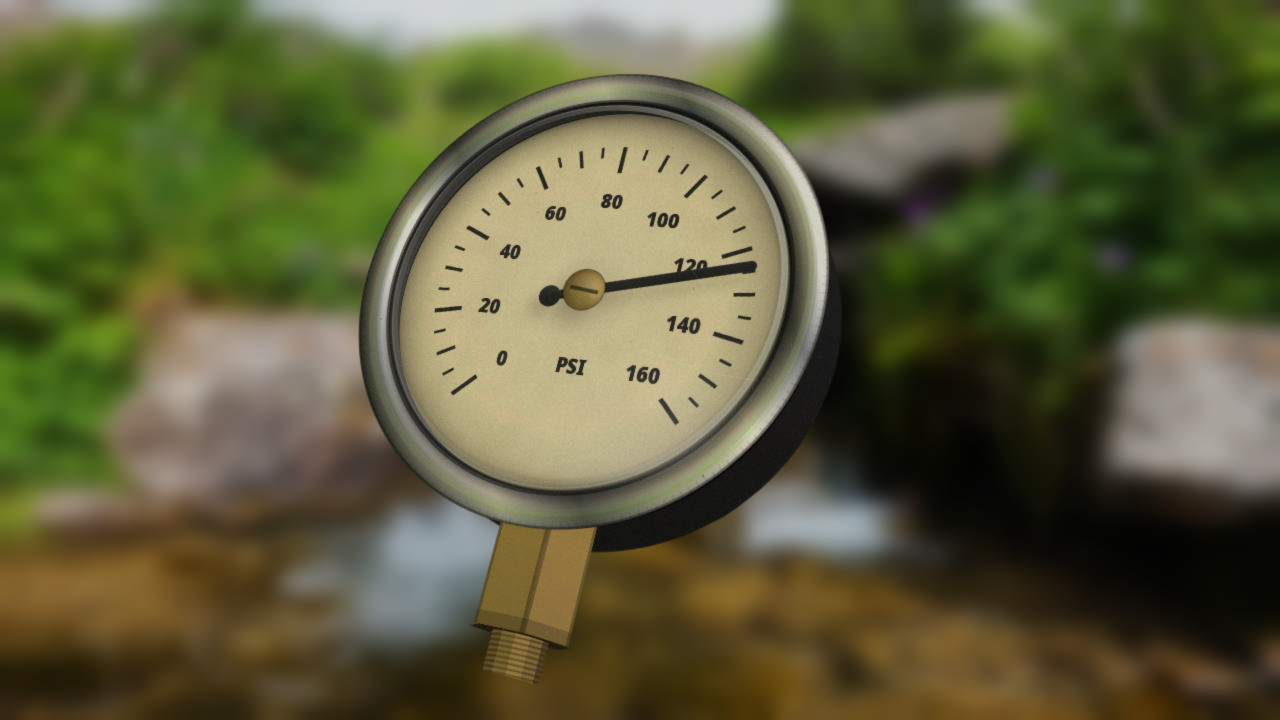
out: 125 psi
